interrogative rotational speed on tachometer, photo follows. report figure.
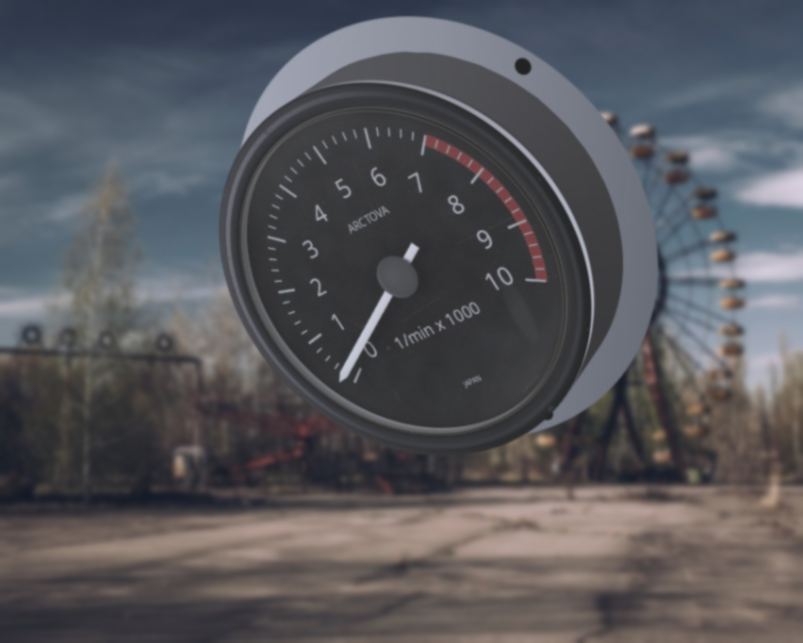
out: 200 rpm
